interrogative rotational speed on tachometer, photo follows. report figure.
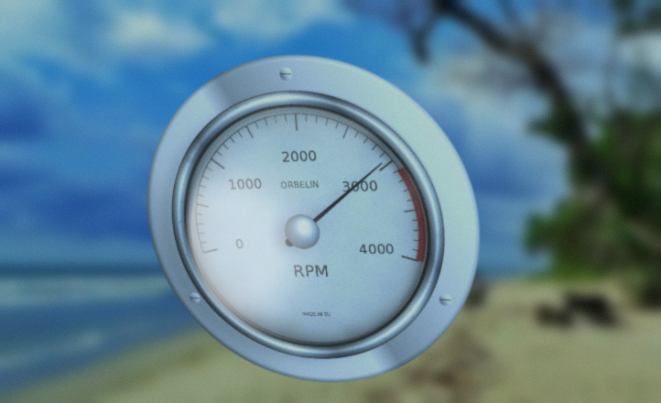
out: 2950 rpm
